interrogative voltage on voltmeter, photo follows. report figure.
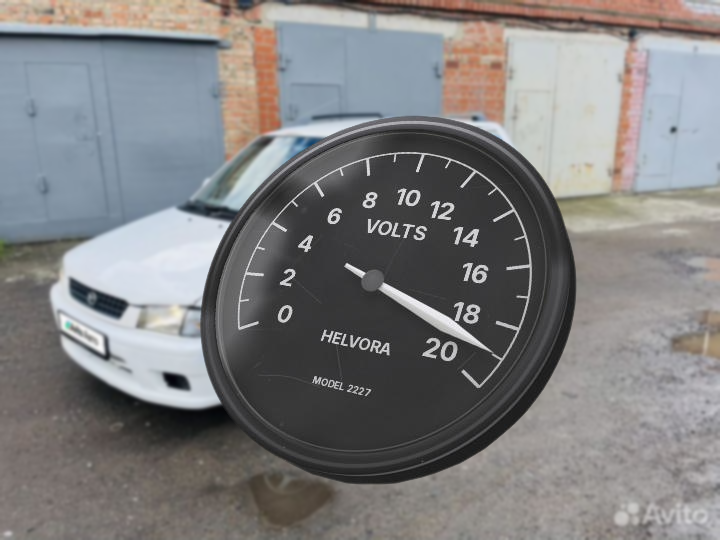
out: 19 V
